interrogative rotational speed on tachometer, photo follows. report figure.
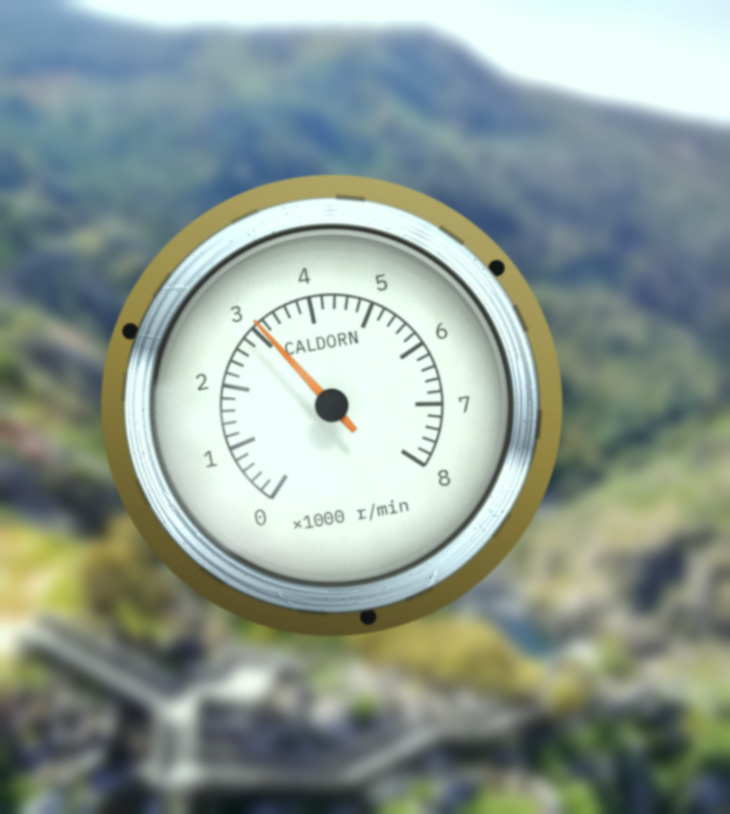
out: 3100 rpm
